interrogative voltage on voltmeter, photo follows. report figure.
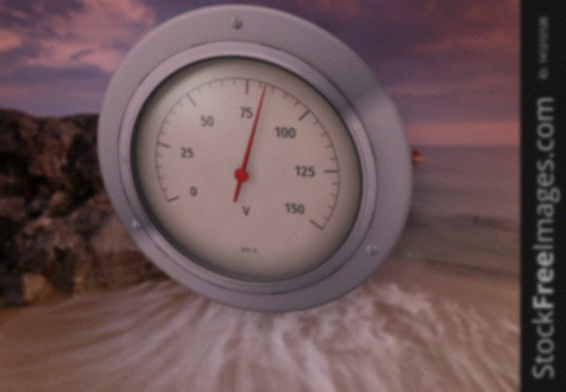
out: 82.5 V
